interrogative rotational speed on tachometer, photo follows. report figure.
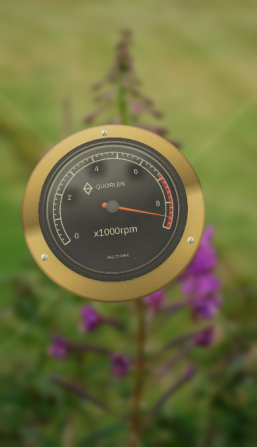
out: 8600 rpm
